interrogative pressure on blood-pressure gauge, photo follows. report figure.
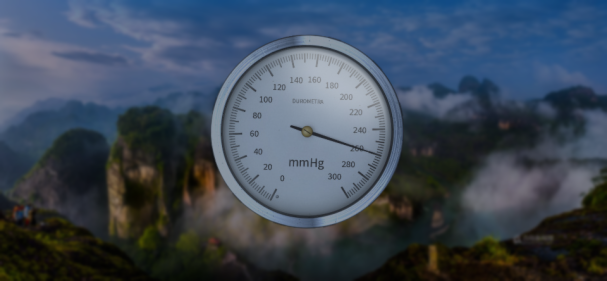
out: 260 mmHg
